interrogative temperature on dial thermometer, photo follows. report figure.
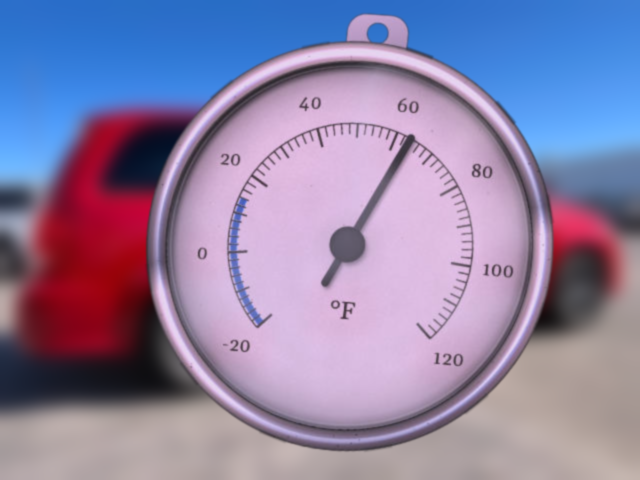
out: 64 °F
